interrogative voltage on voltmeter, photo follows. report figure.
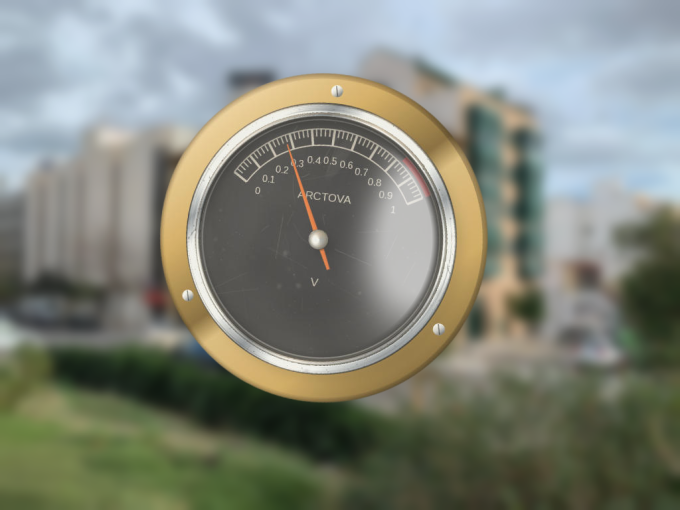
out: 0.28 V
